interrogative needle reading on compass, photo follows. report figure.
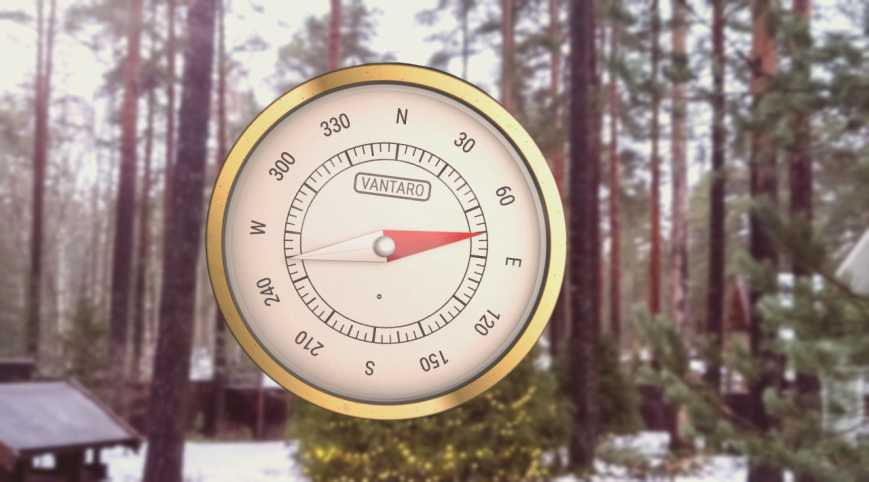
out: 75 °
